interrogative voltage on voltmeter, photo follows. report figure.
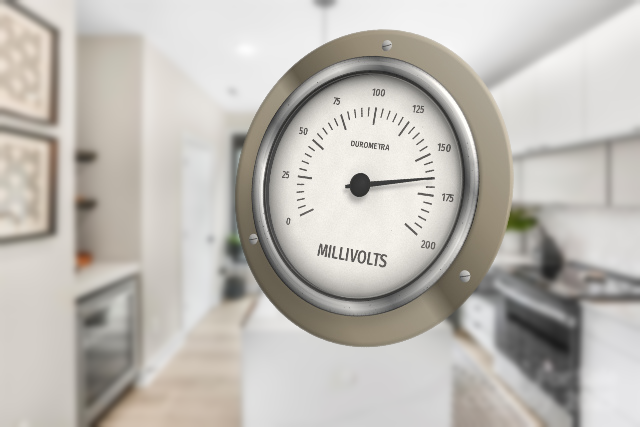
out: 165 mV
